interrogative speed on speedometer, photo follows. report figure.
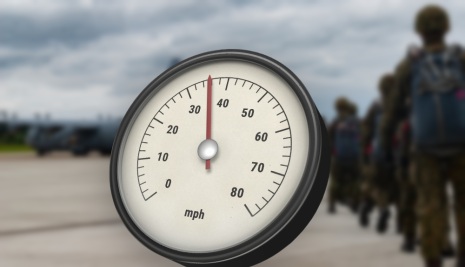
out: 36 mph
